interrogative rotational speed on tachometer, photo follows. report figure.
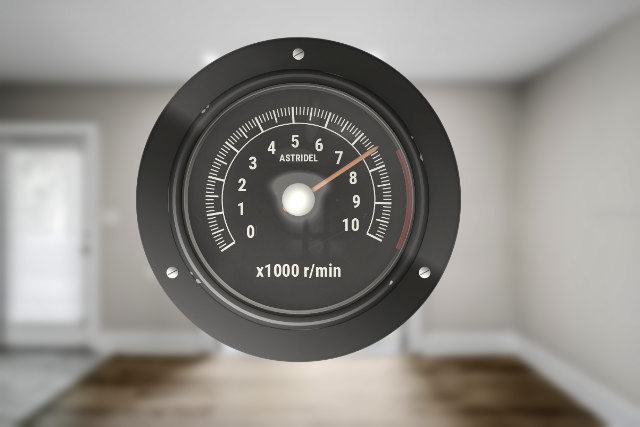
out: 7500 rpm
